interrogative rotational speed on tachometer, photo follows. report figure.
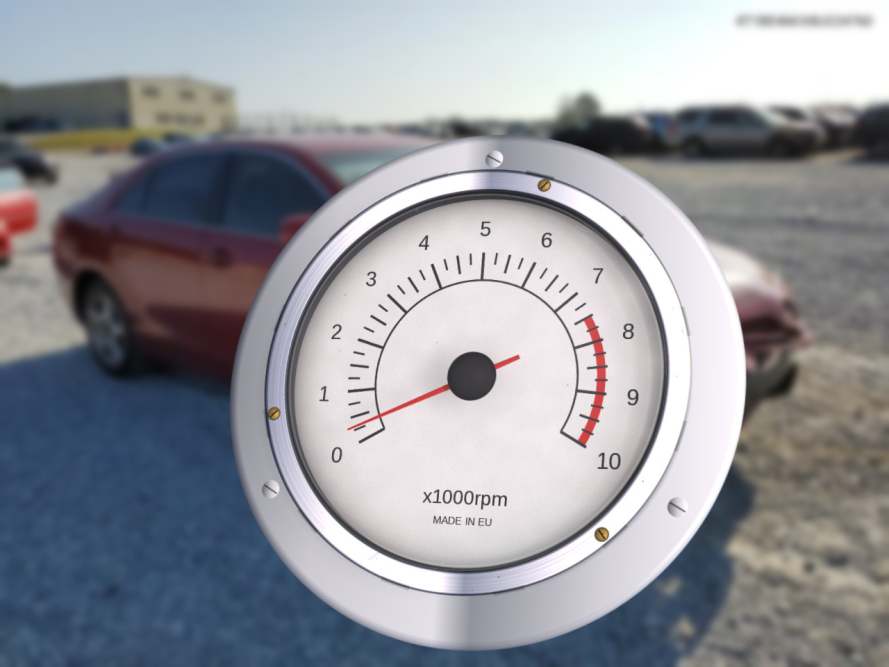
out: 250 rpm
